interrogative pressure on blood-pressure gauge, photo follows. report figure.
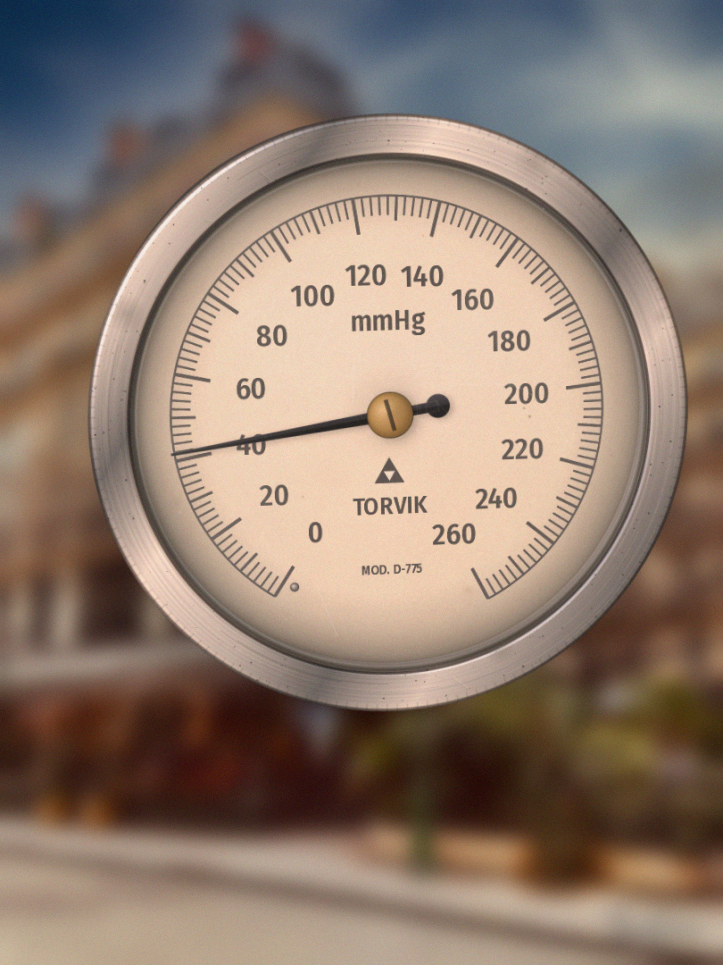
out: 42 mmHg
